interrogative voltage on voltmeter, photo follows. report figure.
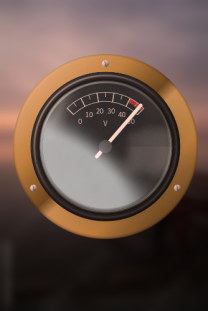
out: 47.5 V
